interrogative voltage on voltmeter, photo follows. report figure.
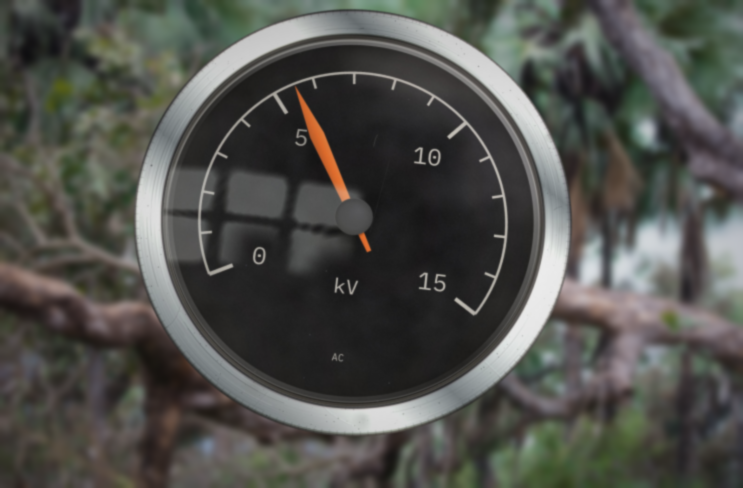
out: 5.5 kV
